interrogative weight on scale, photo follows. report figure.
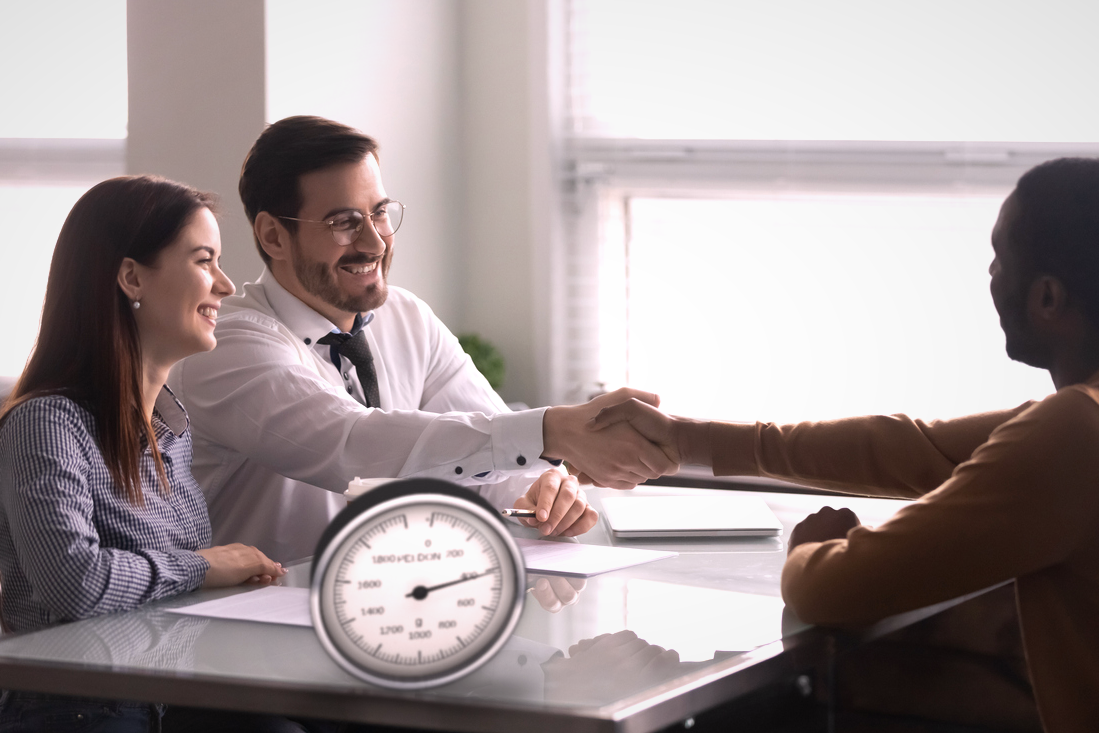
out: 400 g
